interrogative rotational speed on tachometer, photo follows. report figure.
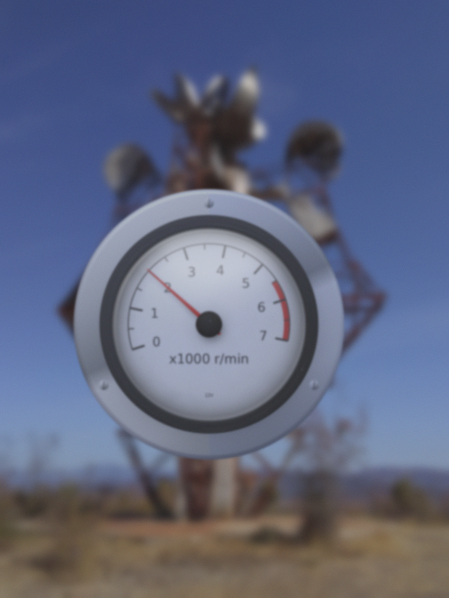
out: 2000 rpm
